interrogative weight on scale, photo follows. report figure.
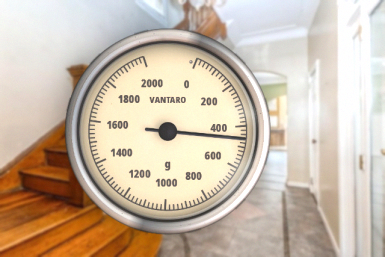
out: 460 g
